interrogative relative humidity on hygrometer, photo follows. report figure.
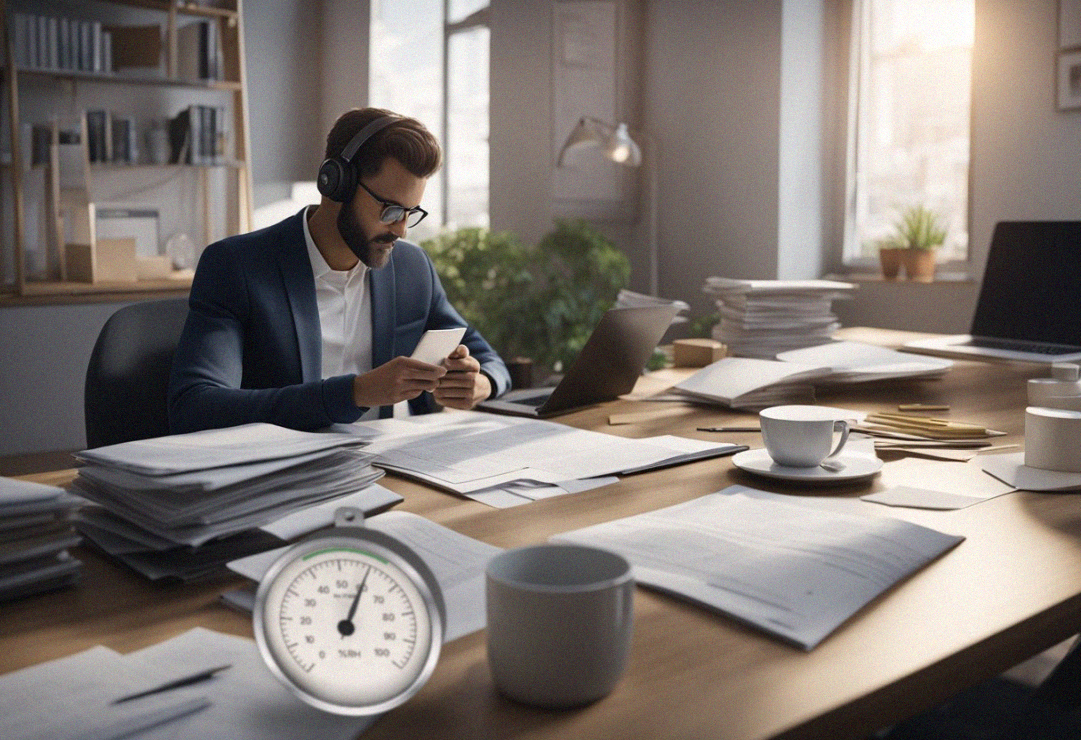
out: 60 %
